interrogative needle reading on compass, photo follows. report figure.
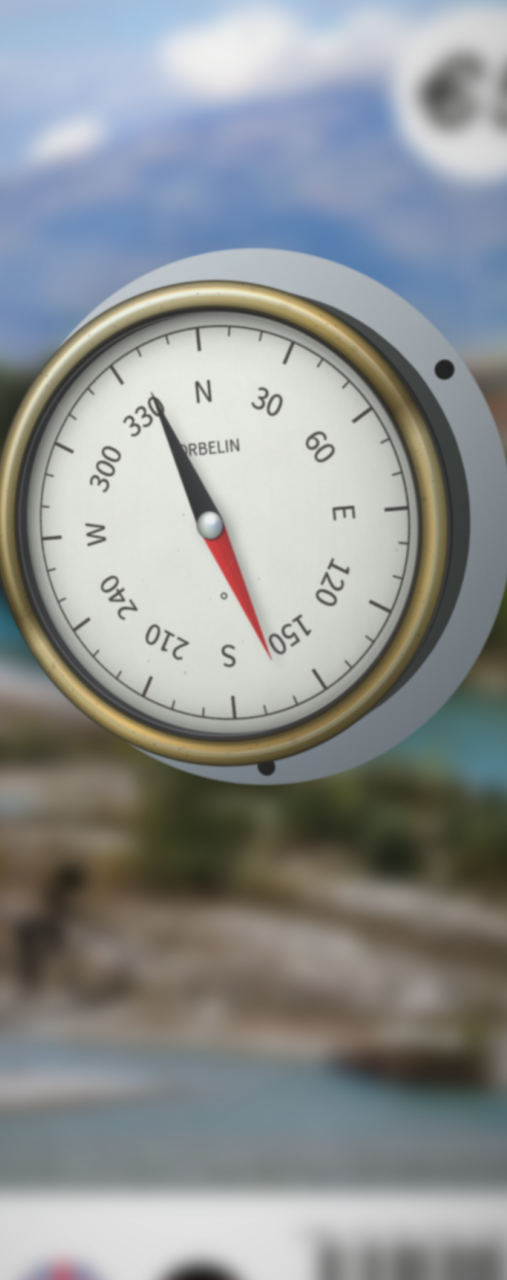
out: 160 °
